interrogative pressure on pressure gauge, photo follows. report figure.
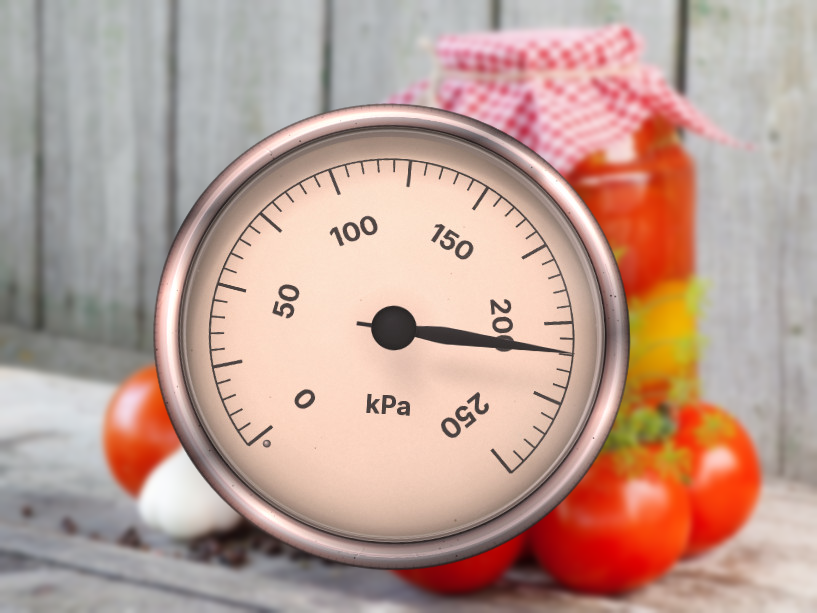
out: 210 kPa
